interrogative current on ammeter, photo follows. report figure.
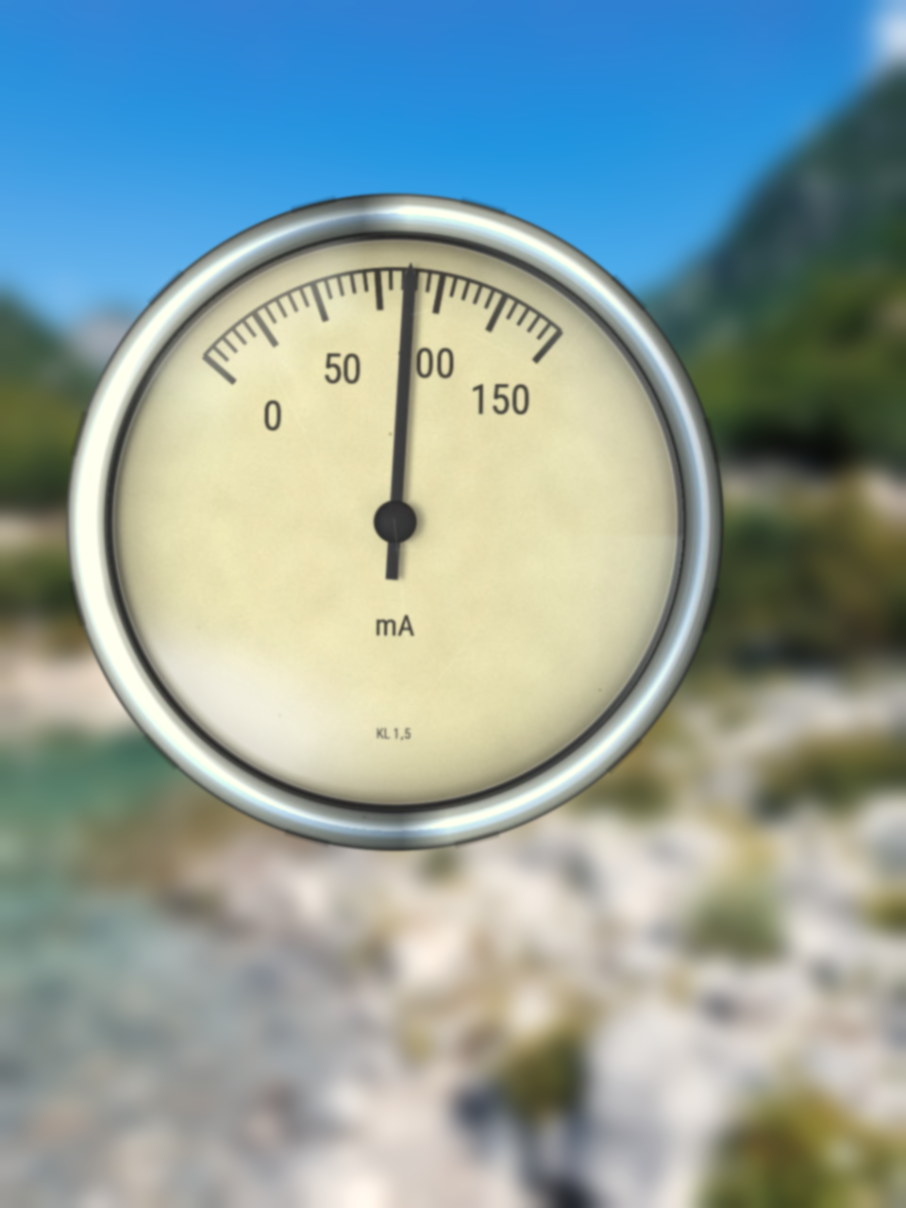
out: 87.5 mA
